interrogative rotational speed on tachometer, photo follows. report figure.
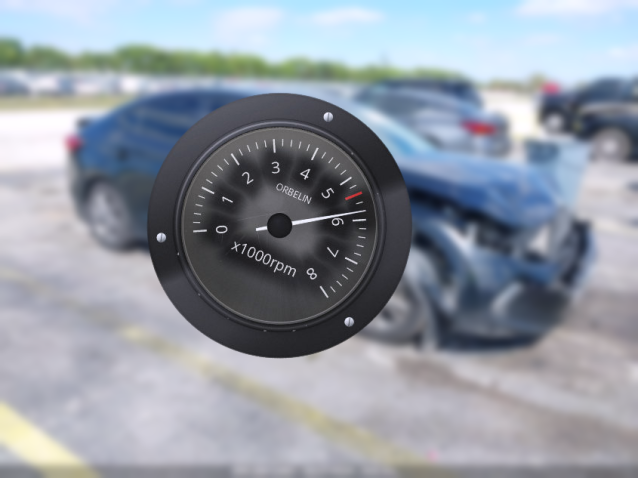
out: 5800 rpm
